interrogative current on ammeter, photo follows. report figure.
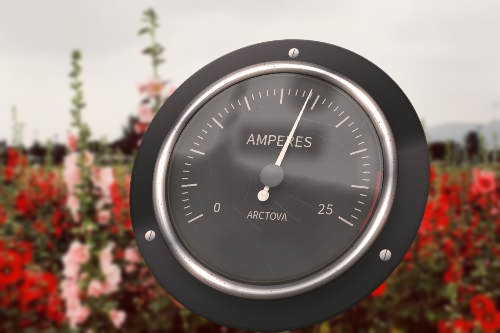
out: 14.5 A
